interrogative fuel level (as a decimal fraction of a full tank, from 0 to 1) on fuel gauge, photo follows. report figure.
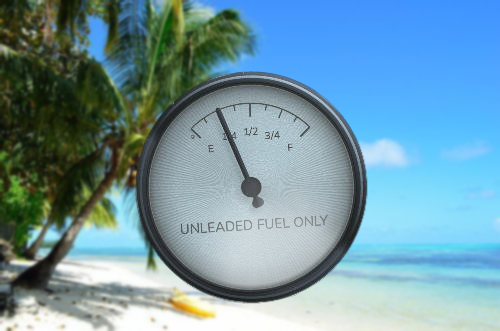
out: 0.25
